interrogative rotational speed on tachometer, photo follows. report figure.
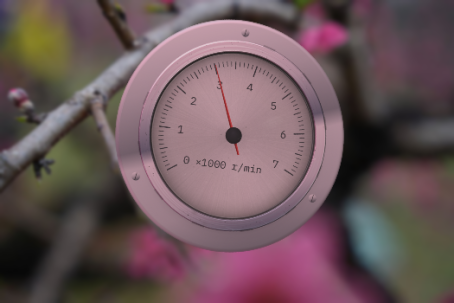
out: 3000 rpm
